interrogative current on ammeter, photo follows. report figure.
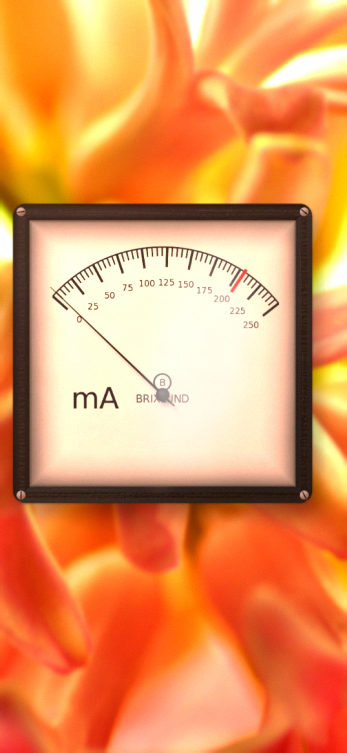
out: 5 mA
